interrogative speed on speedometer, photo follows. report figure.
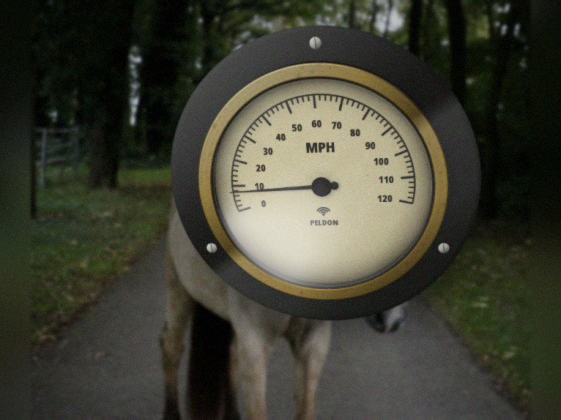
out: 8 mph
